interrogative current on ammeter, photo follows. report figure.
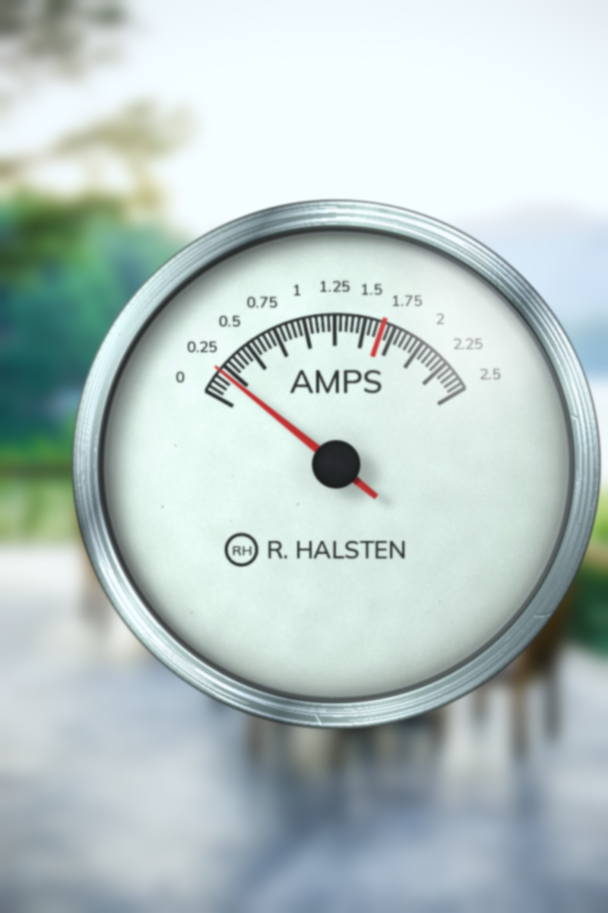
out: 0.2 A
